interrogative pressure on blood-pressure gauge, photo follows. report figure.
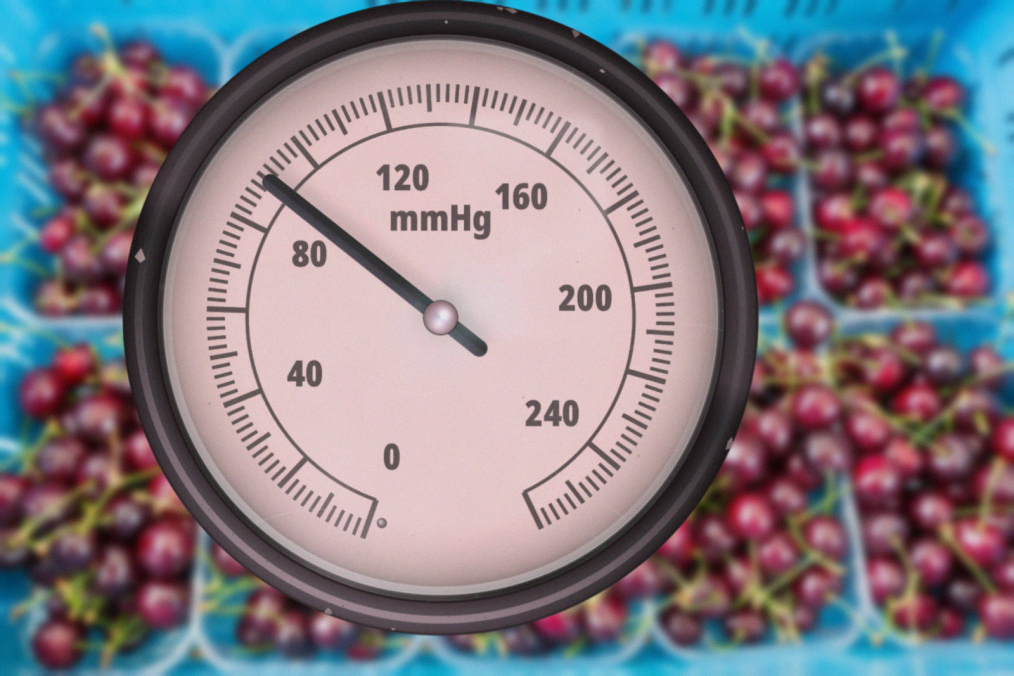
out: 90 mmHg
